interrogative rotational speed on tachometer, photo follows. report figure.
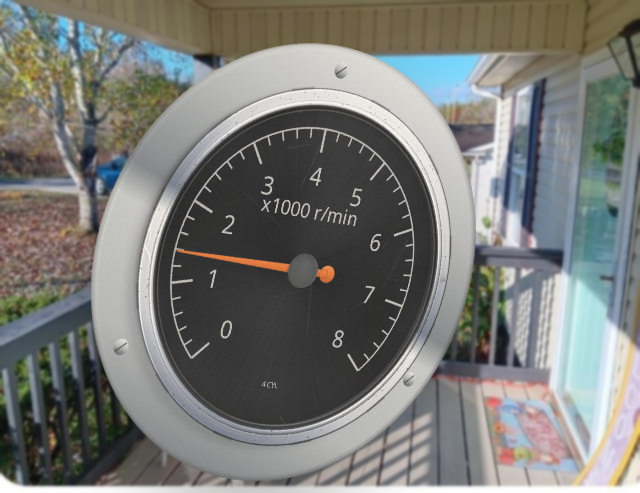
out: 1400 rpm
